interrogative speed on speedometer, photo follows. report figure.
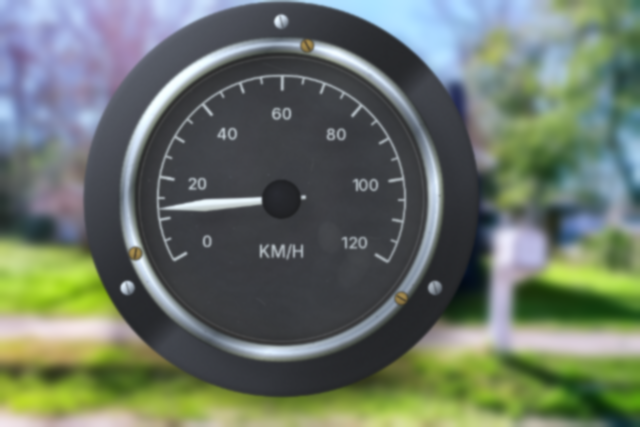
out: 12.5 km/h
